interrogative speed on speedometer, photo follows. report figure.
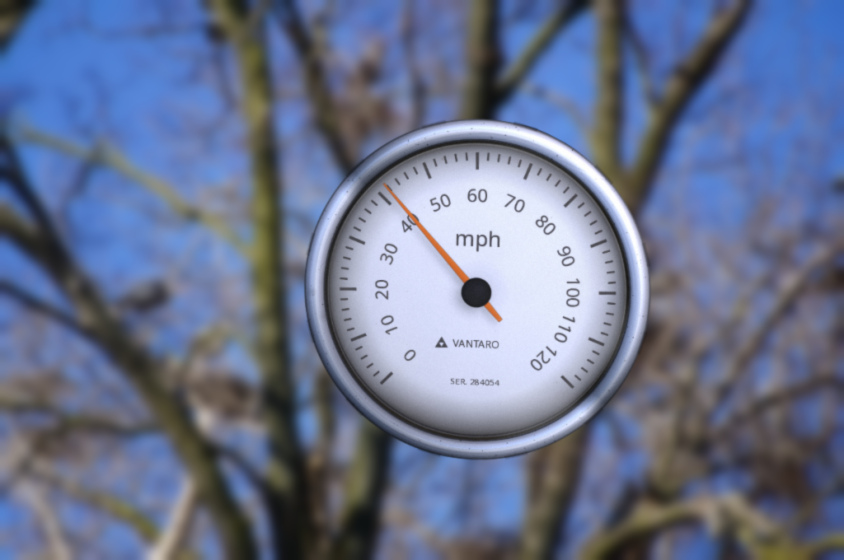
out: 42 mph
